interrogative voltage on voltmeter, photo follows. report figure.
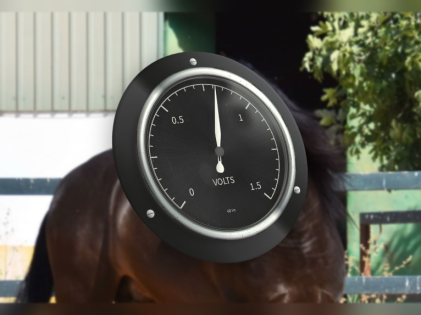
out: 0.8 V
